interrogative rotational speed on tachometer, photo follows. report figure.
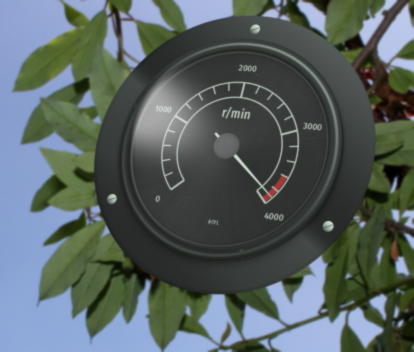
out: 3900 rpm
